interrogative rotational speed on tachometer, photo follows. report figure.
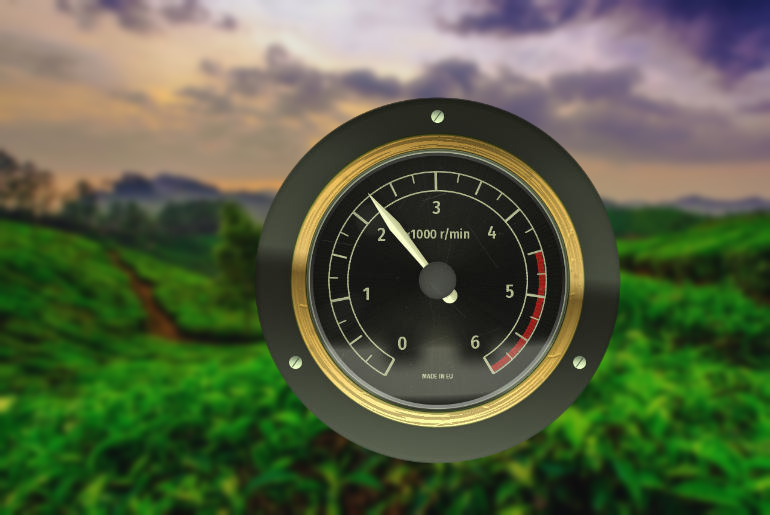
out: 2250 rpm
